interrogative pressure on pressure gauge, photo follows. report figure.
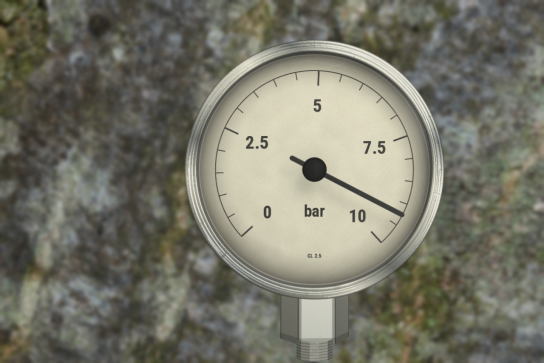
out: 9.25 bar
